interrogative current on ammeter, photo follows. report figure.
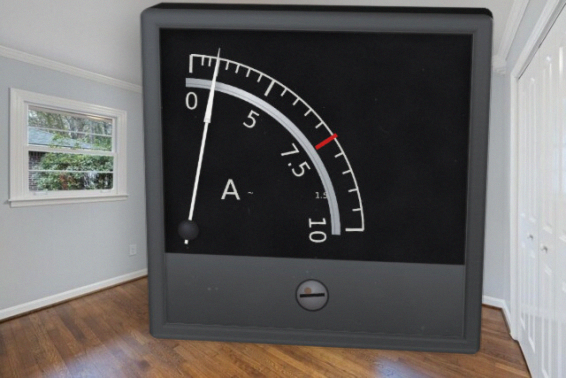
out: 2.5 A
